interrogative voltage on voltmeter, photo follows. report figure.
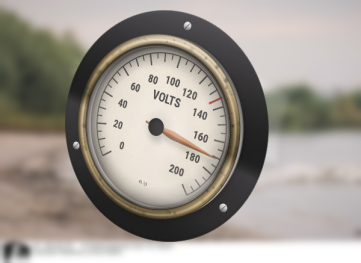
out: 170 V
